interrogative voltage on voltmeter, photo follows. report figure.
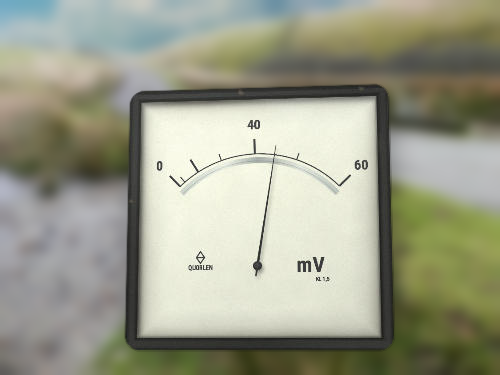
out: 45 mV
